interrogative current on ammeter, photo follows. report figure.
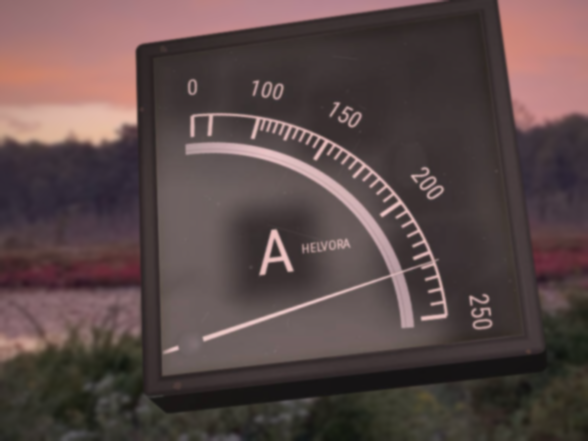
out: 230 A
